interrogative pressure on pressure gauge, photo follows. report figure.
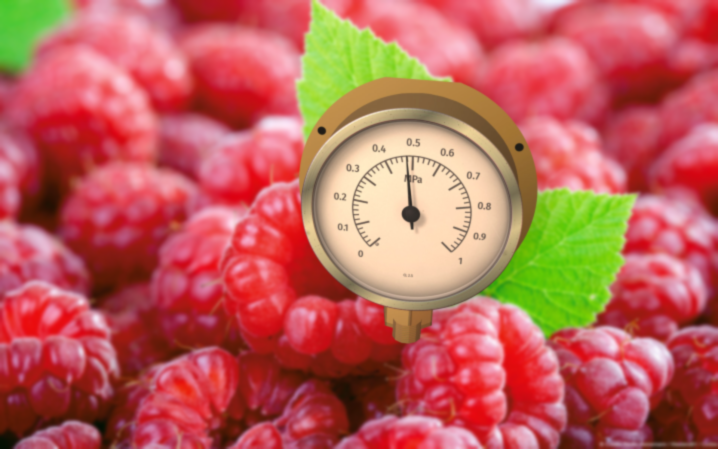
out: 0.48 MPa
